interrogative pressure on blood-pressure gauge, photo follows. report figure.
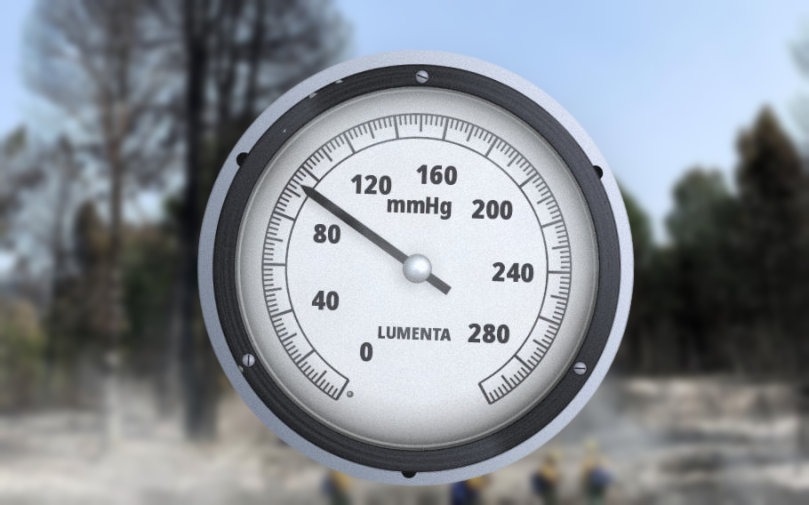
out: 94 mmHg
